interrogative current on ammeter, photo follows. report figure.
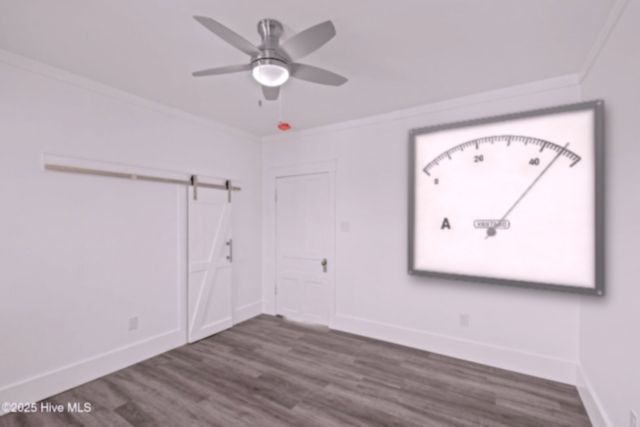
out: 45 A
